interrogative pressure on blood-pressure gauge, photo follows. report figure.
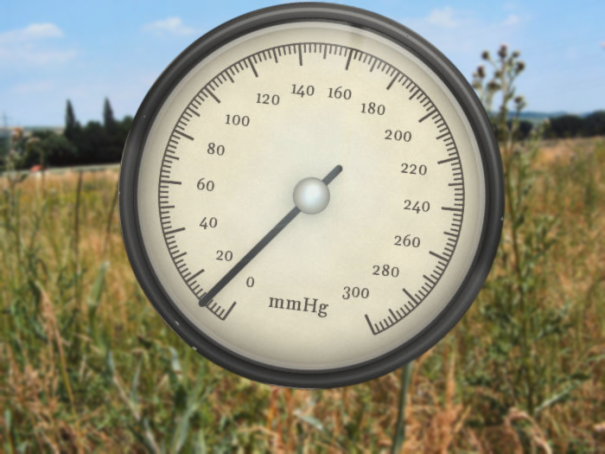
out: 10 mmHg
